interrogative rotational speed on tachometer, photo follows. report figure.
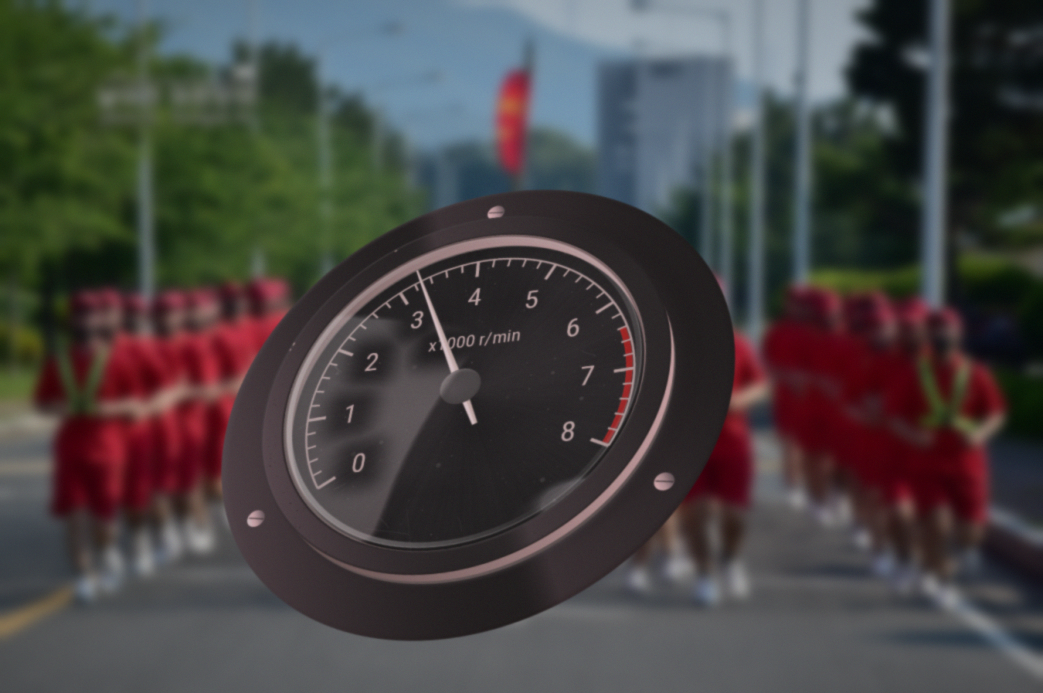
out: 3300 rpm
